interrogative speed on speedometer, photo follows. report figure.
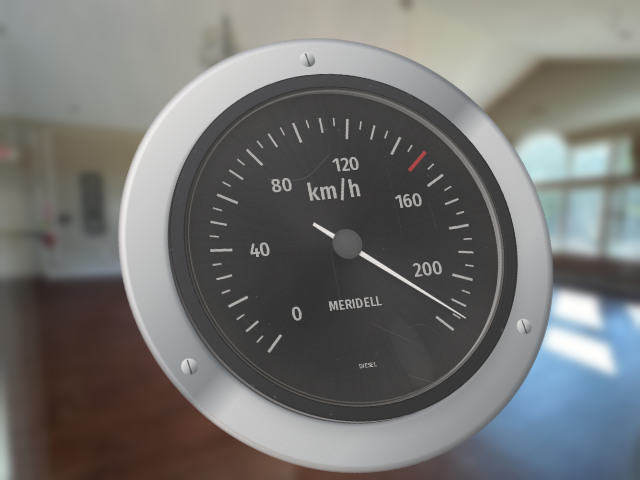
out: 215 km/h
